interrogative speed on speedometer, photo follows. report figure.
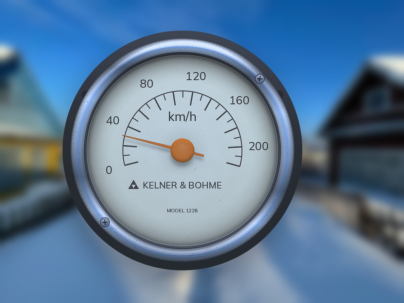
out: 30 km/h
